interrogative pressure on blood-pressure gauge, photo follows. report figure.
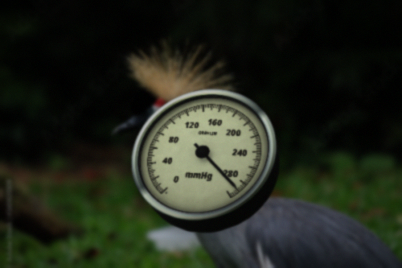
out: 290 mmHg
